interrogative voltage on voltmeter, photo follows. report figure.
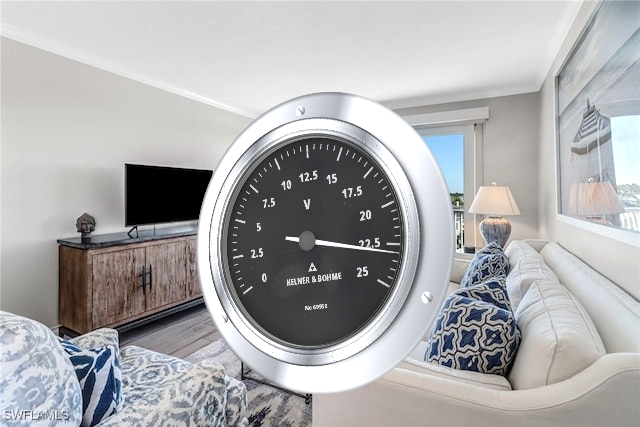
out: 23 V
